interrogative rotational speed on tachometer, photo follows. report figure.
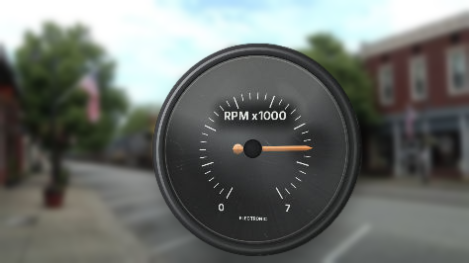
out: 5600 rpm
